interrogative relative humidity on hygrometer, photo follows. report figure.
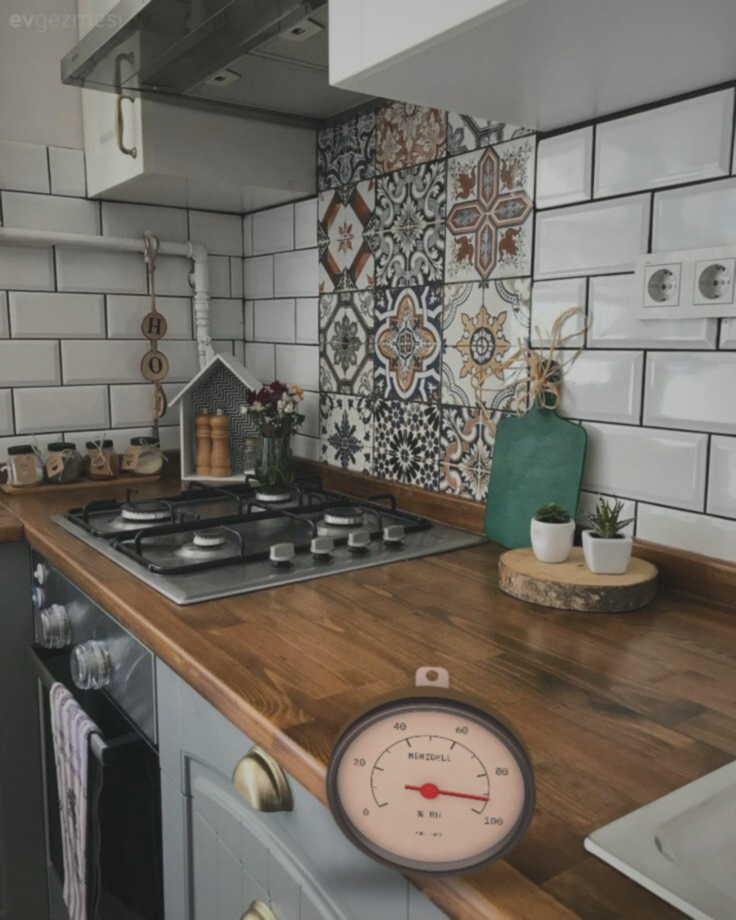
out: 90 %
